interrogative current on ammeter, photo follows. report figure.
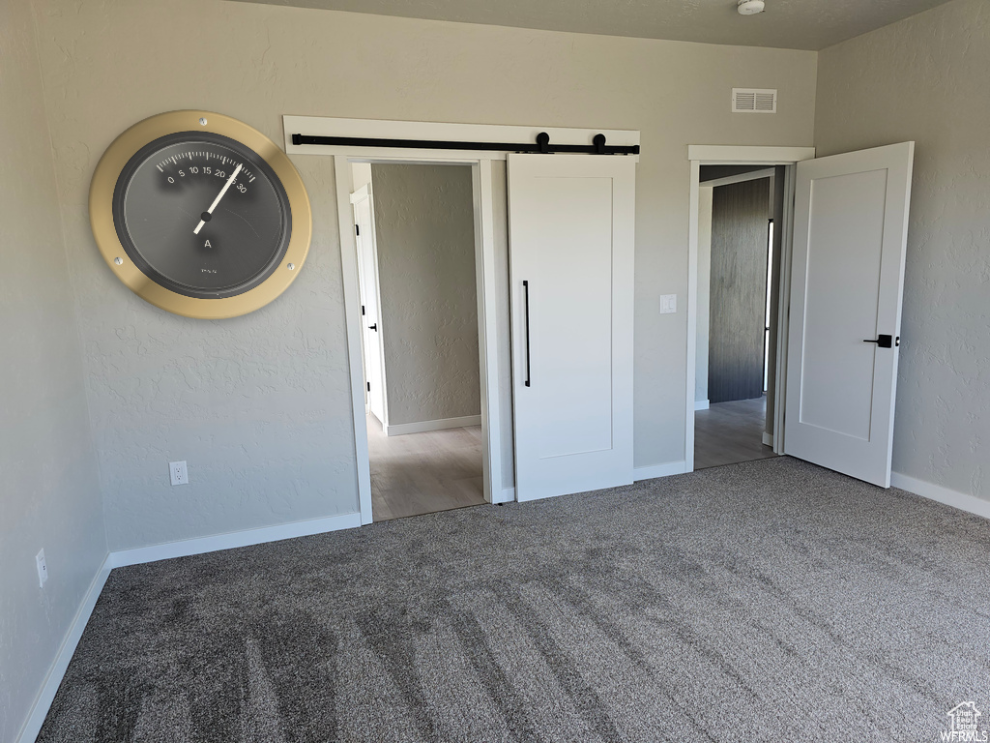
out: 25 A
